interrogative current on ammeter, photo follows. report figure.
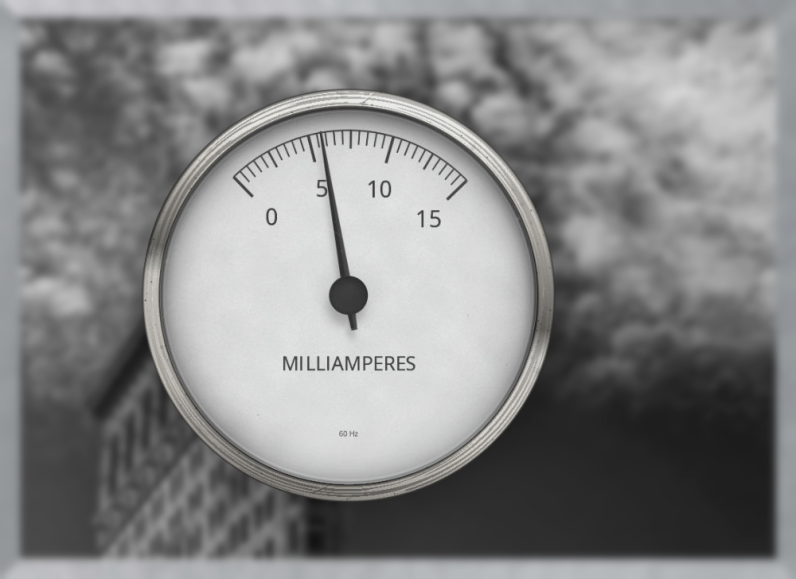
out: 5.75 mA
